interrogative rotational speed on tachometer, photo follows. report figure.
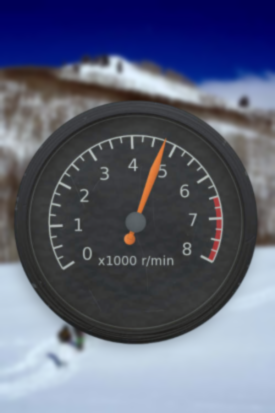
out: 4750 rpm
